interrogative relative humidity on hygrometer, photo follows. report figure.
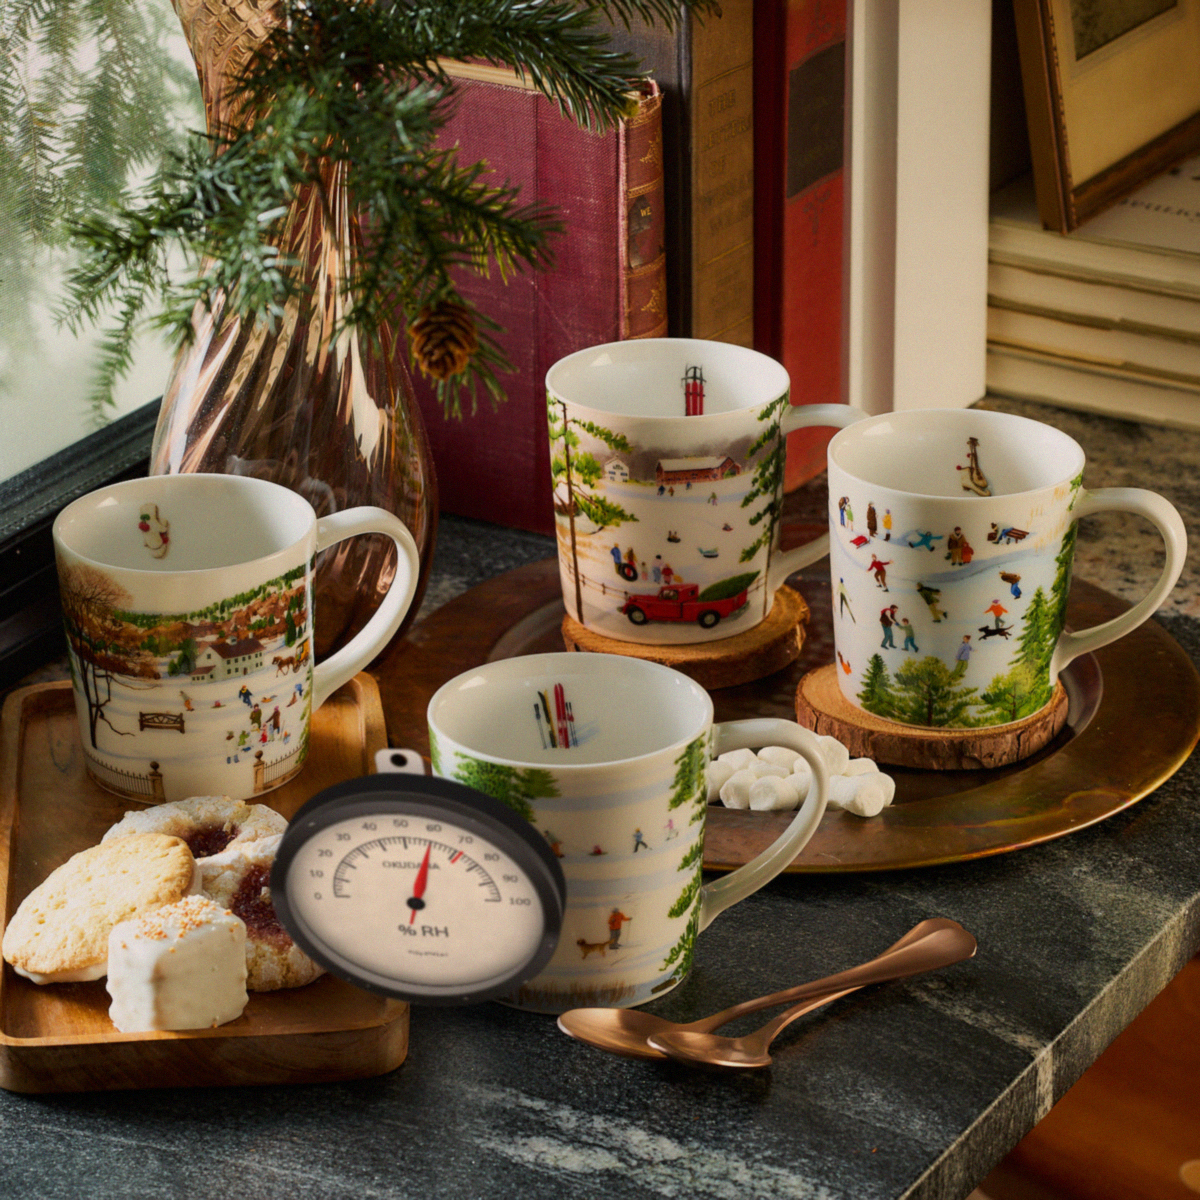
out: 60 %
